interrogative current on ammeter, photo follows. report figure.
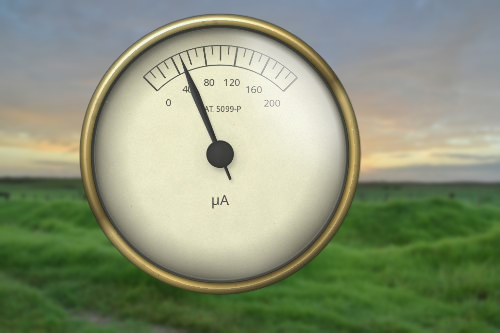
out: 50 µA
